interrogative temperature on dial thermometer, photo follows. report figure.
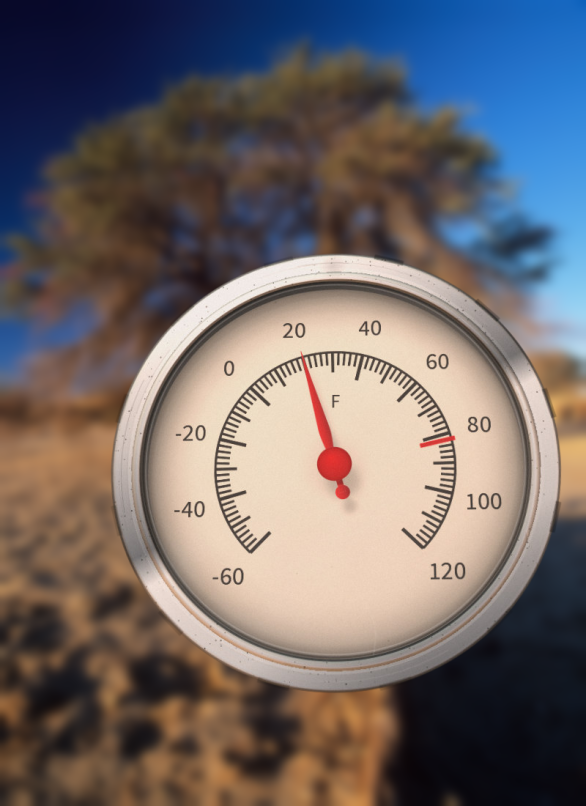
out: 20 °F
